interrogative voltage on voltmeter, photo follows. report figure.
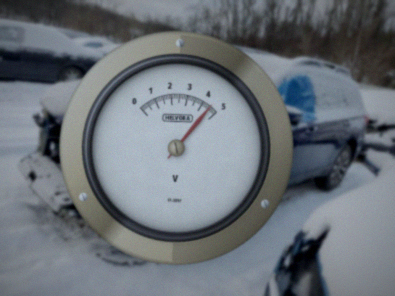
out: 4.5 V
